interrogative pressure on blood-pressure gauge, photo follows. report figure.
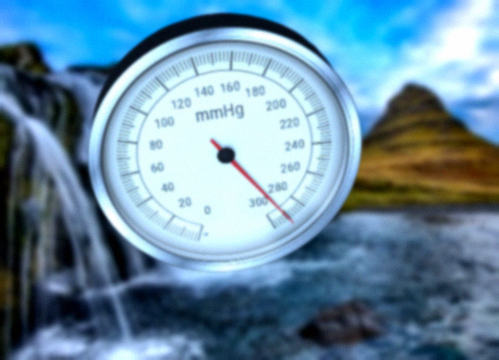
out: 290 mmHg
